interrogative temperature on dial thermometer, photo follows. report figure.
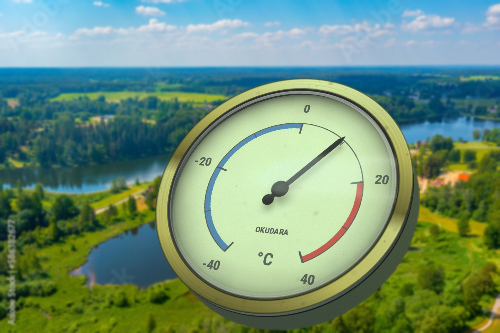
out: 10 °C
